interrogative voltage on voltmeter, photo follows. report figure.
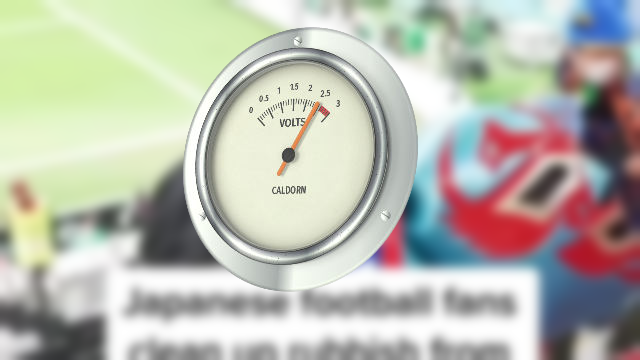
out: 2.5 V
